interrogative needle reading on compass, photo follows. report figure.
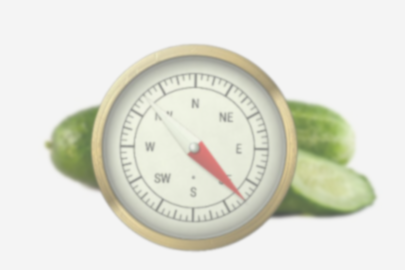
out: 135 °
